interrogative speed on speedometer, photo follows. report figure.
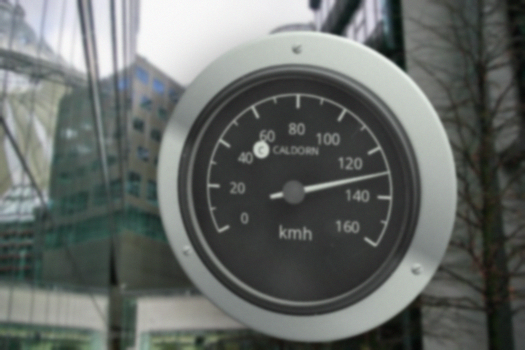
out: 130 km/h
